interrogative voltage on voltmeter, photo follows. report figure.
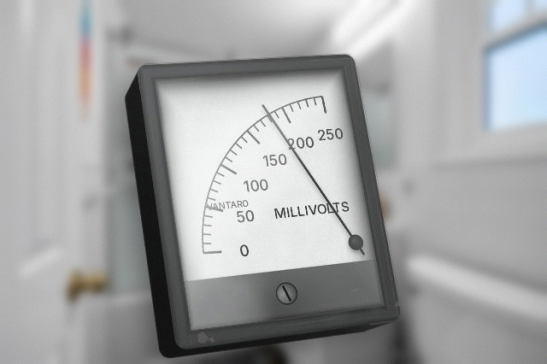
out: 180 mV
